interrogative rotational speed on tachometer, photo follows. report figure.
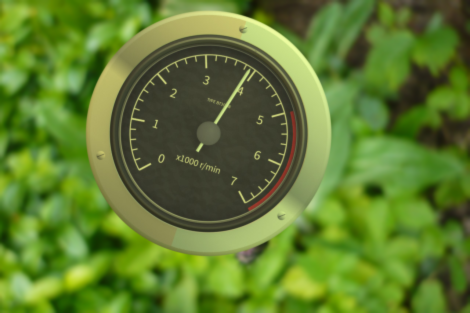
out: 3900 rpm
